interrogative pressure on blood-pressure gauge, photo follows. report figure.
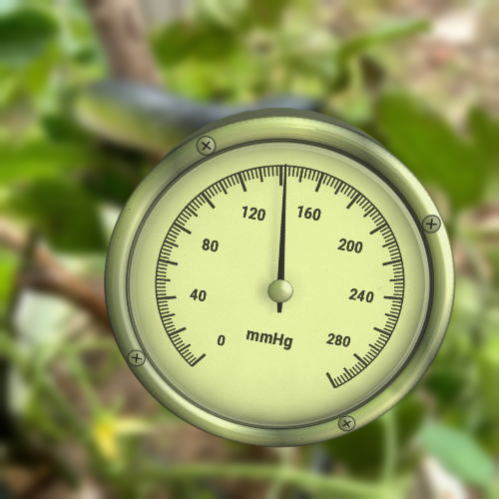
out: 142 mmHg
